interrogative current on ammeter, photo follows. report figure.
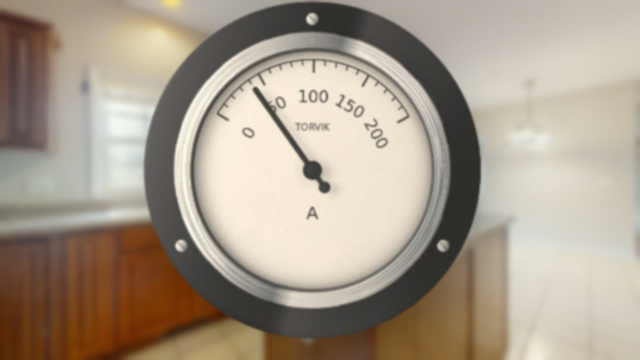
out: 40 A
